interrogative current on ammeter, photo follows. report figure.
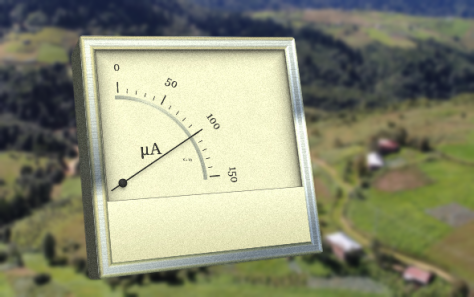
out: 100 µA
